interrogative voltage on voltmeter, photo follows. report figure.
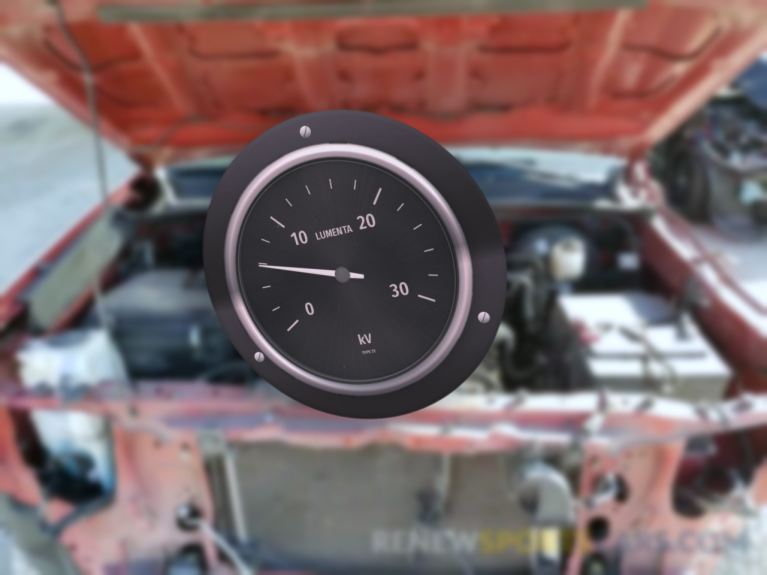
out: 6 kV
